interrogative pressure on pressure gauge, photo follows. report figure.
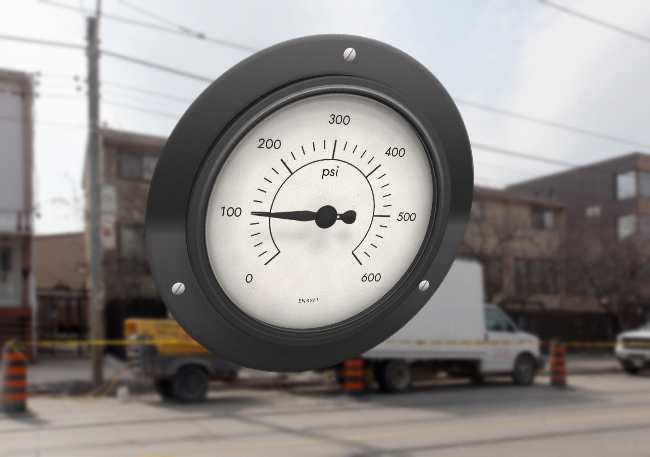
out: 100 psi
